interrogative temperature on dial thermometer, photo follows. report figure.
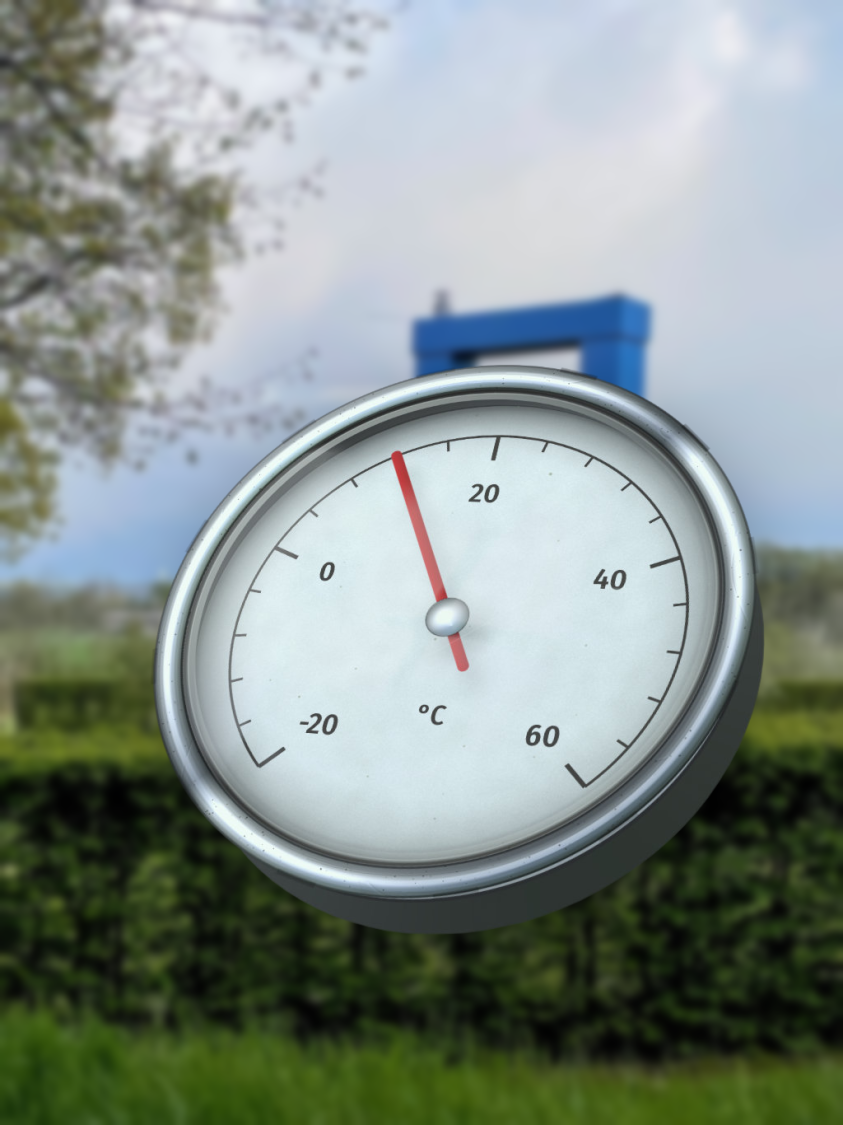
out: 12 °C
